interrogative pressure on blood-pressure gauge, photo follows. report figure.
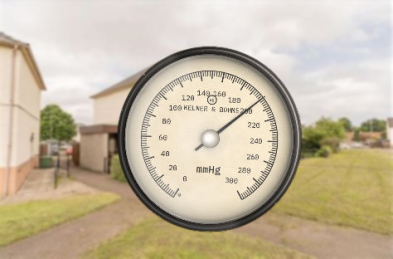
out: 200 mmHg
